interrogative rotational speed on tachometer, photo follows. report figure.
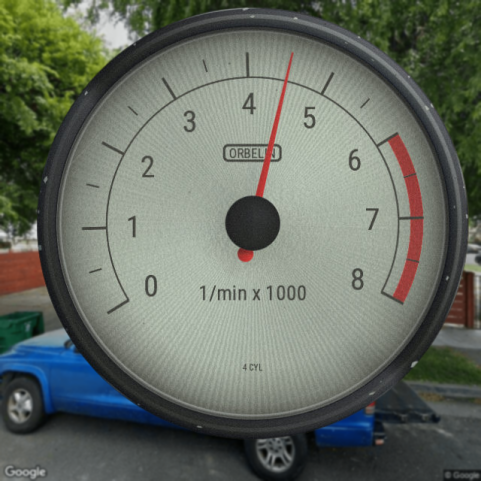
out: 4500 rpm
